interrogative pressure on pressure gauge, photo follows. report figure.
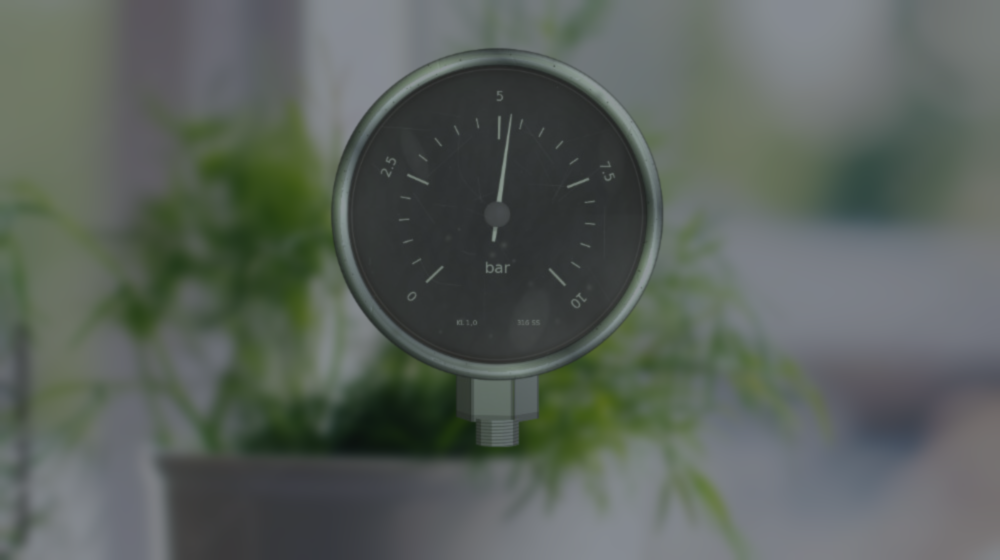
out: 5.25 bar
